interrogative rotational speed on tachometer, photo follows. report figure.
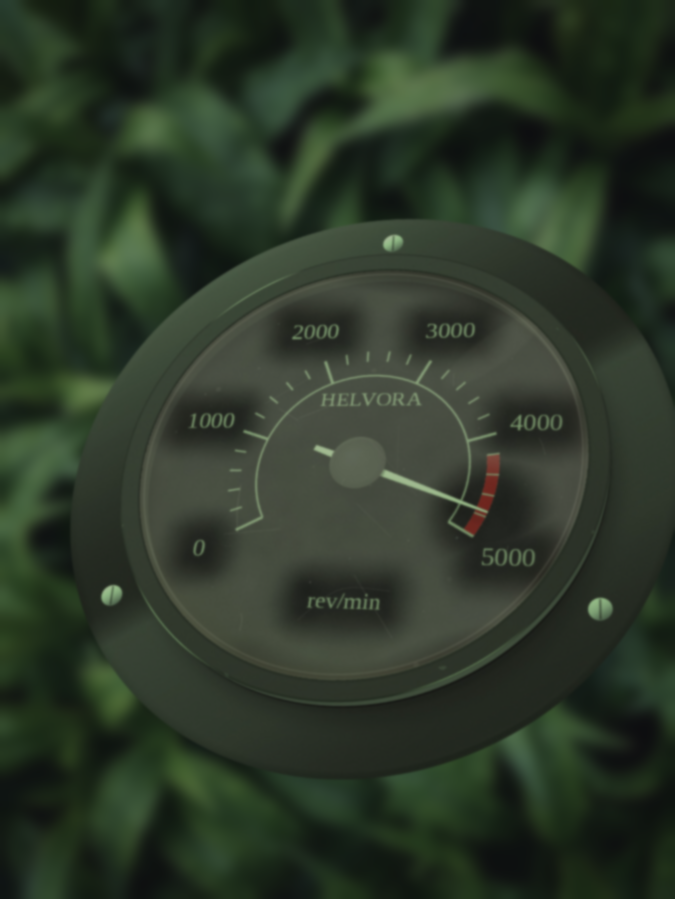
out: 4800 rpm
